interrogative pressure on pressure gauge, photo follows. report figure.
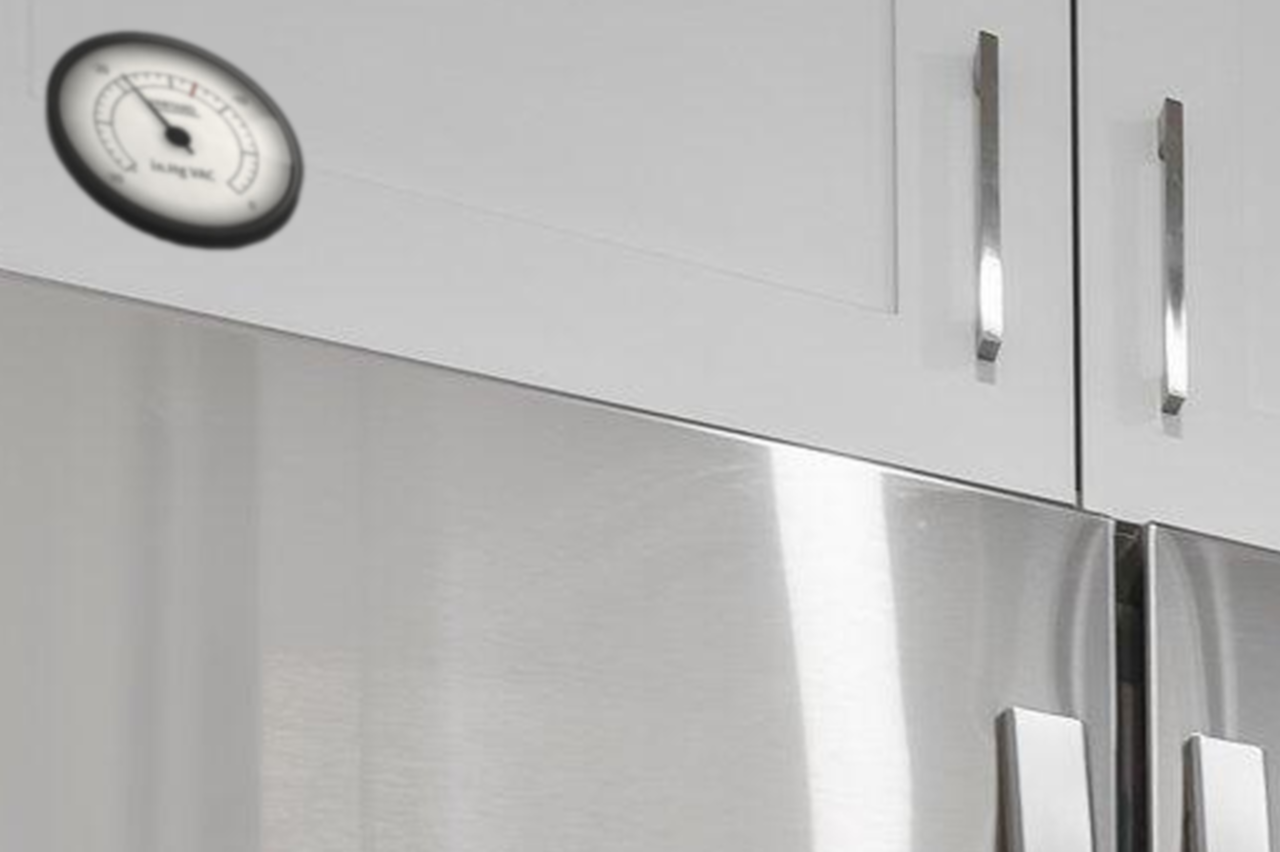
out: -19 inHg
